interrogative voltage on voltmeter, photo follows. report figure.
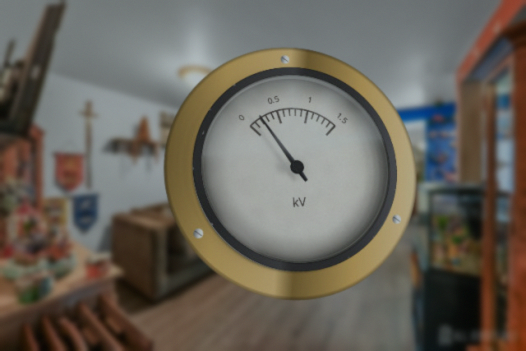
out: 0.2 kV
